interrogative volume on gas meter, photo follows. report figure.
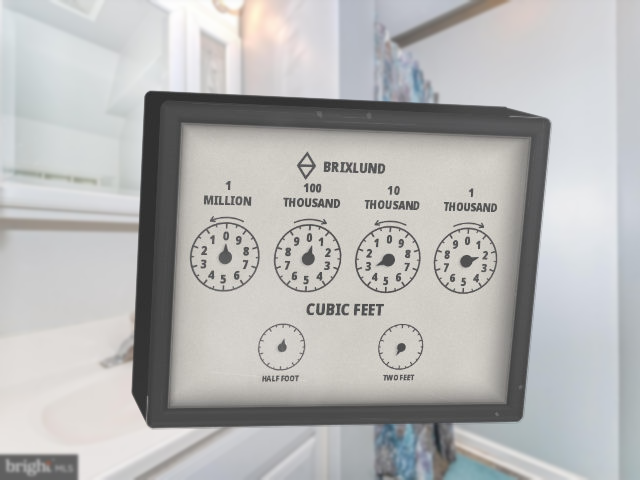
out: 3200 ft³
